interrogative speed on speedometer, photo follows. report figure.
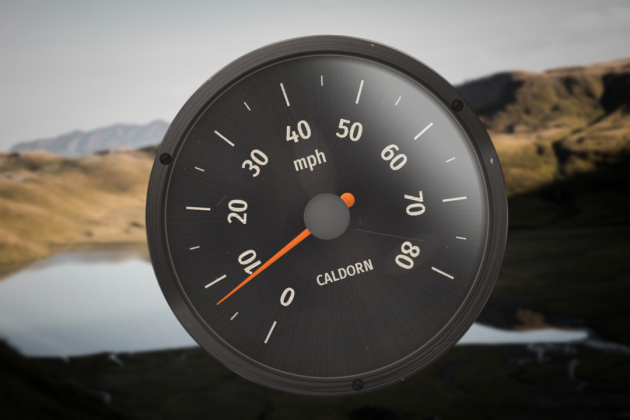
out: 7.5 mph
